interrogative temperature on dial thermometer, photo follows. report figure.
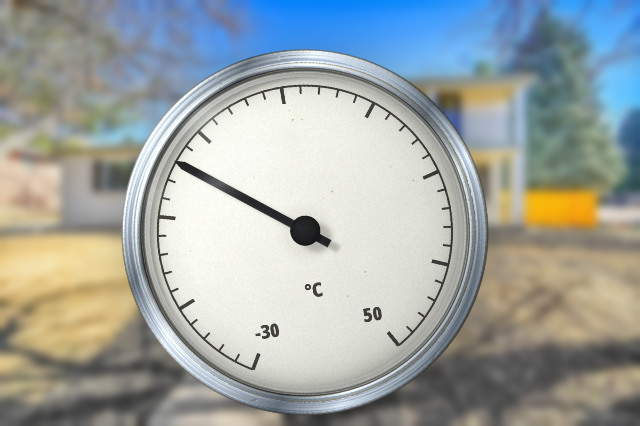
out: -4 °C
